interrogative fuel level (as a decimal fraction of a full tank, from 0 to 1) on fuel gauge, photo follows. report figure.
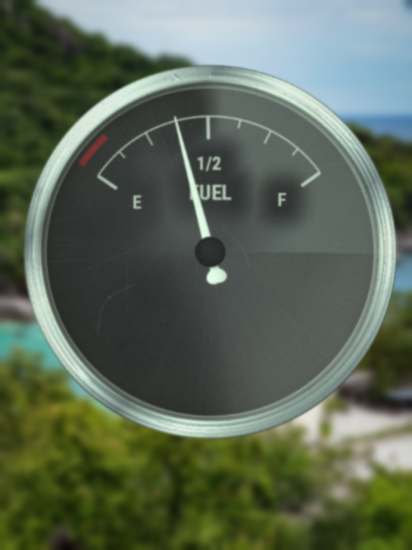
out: 0.375
